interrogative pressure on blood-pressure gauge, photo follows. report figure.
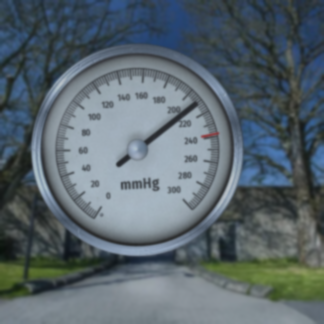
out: 210 mmHg
